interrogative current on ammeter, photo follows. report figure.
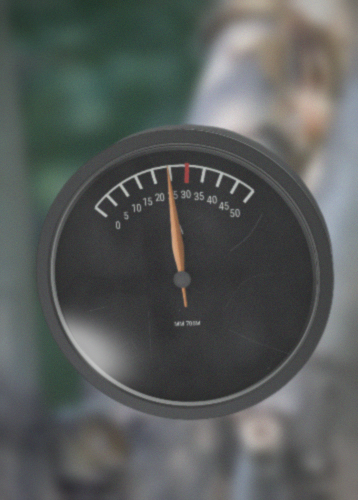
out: 25 A
